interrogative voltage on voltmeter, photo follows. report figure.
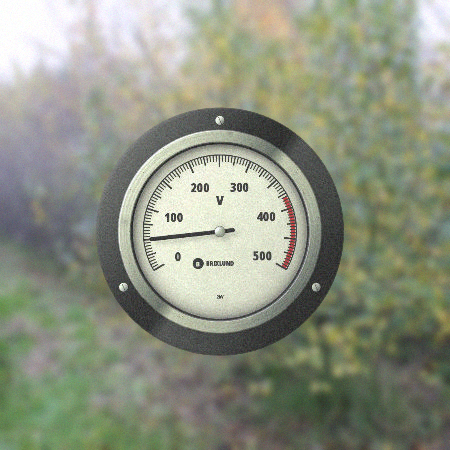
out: 50 V
